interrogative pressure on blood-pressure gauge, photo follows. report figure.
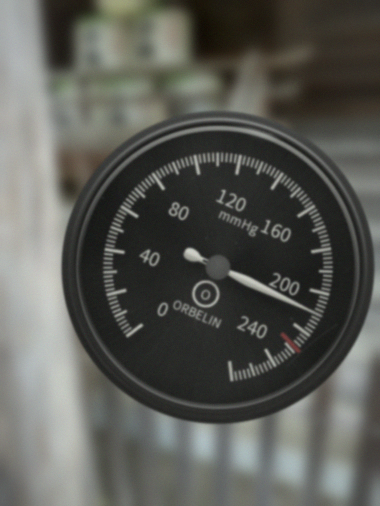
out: 210 mmHg
